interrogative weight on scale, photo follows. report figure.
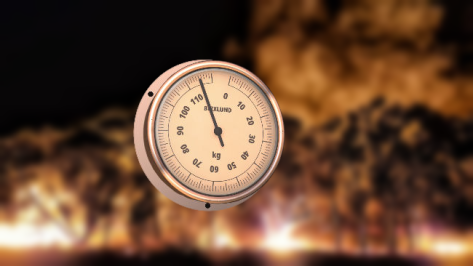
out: 115 kg
